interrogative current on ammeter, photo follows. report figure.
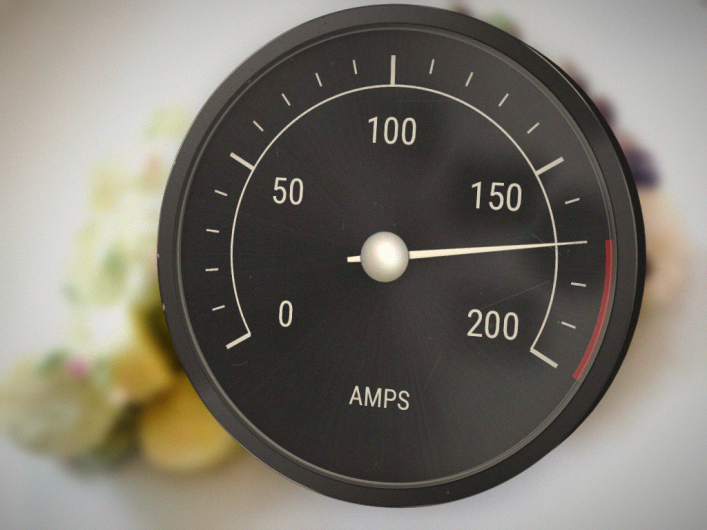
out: 170 A
